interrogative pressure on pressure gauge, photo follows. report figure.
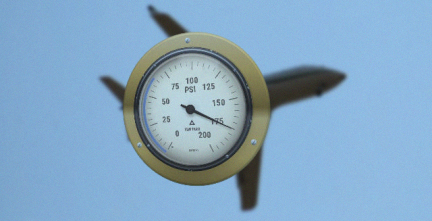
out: 175 psi
